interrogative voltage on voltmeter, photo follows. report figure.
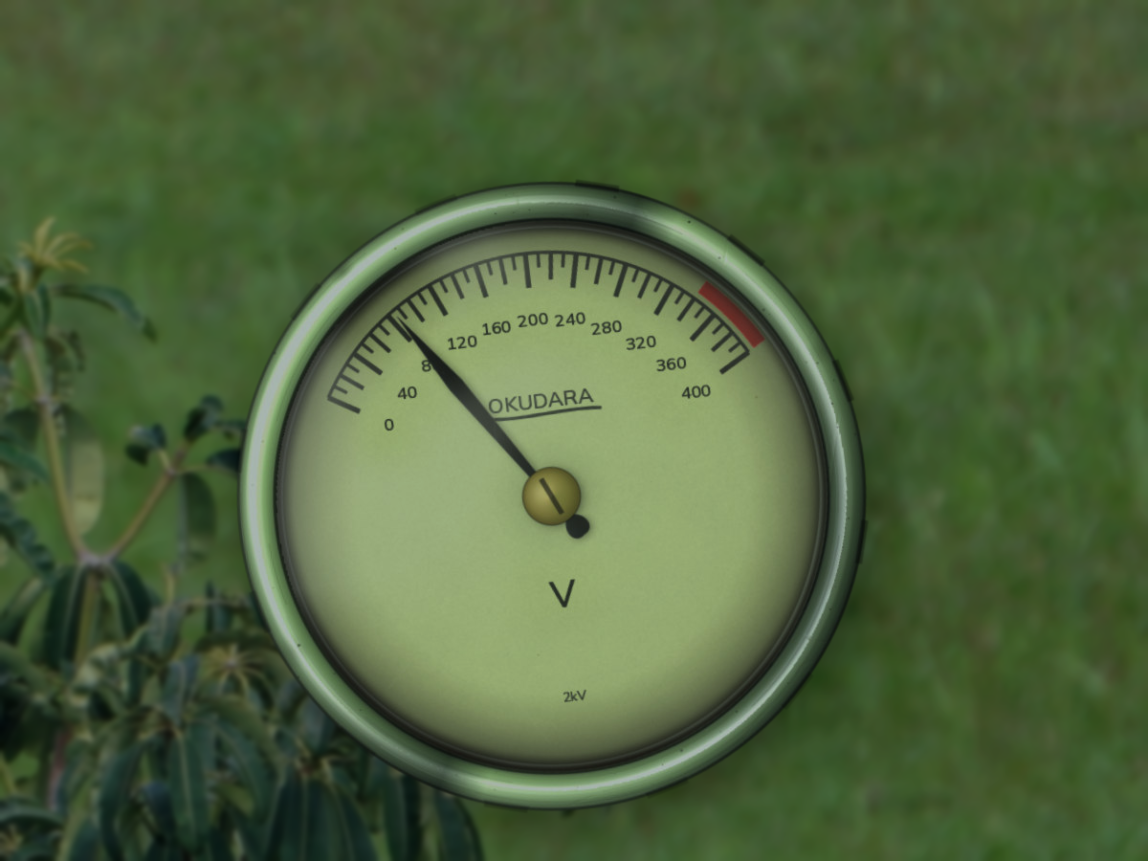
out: 85 V
